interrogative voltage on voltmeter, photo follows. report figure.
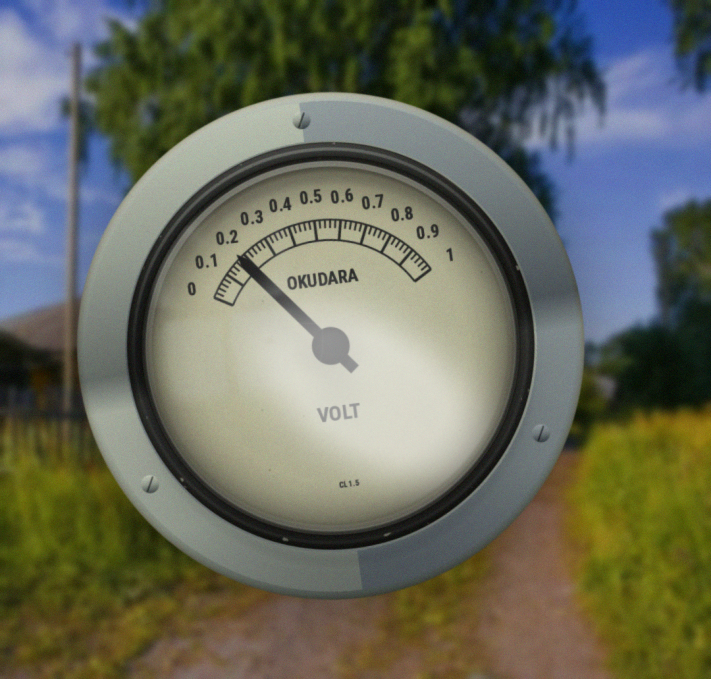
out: 0.18 V
